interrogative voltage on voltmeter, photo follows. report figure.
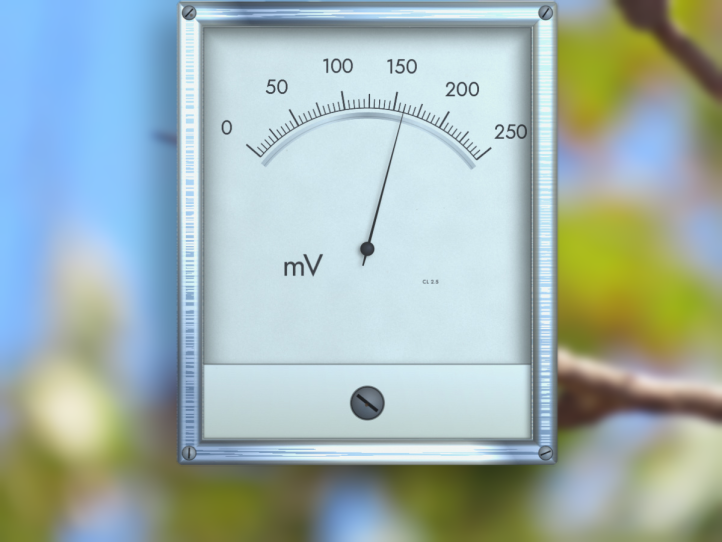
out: 160 mV
